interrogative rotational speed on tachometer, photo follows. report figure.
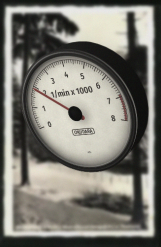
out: 2000 rpm
